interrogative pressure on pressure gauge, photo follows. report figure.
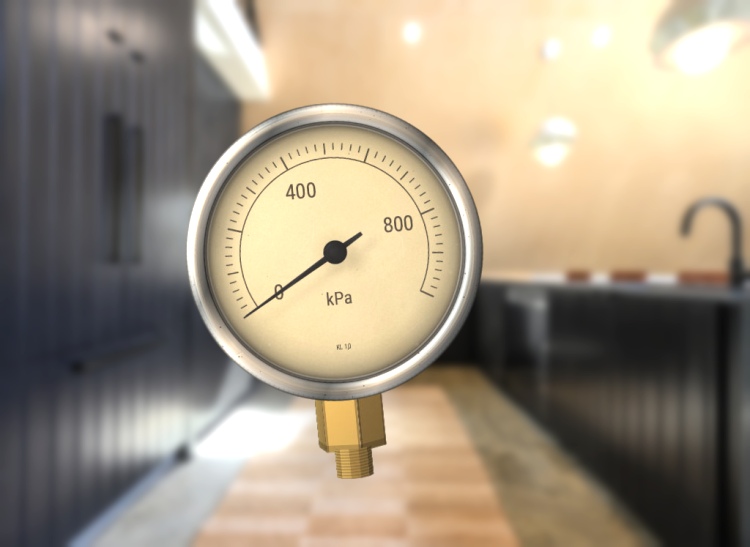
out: 0 kPa
